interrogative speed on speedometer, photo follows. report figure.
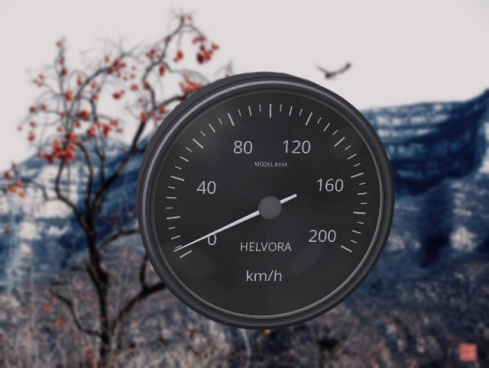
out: 5 km/h
